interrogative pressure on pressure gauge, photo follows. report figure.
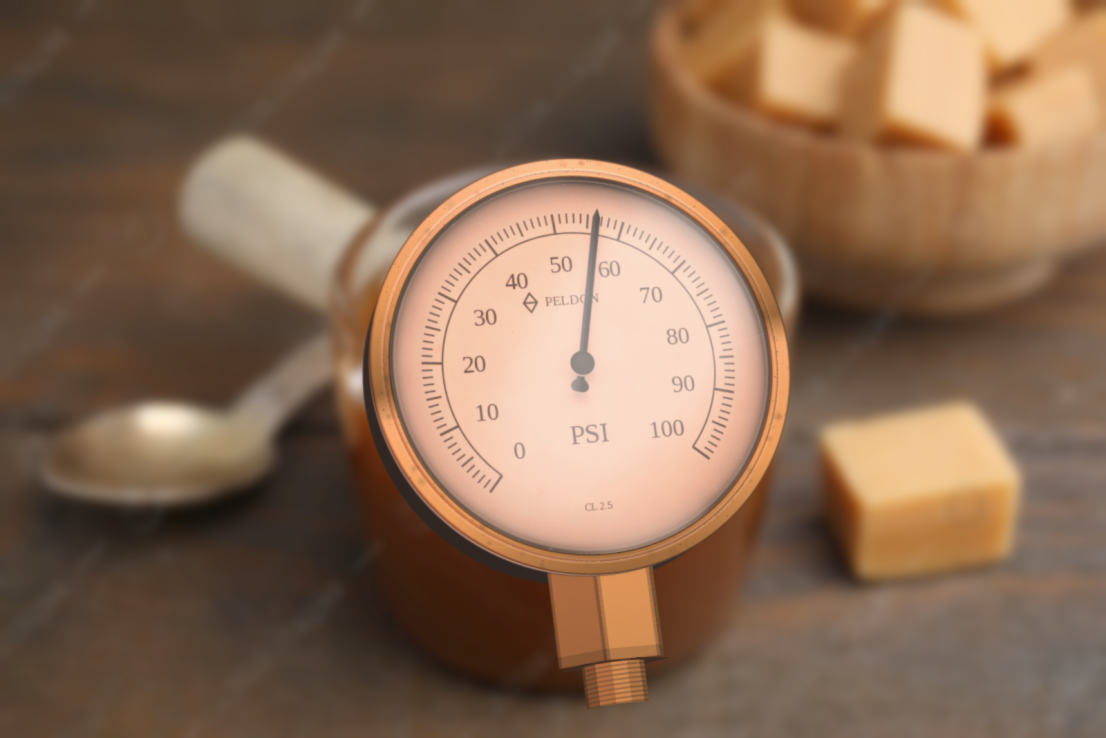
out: 56 psi
